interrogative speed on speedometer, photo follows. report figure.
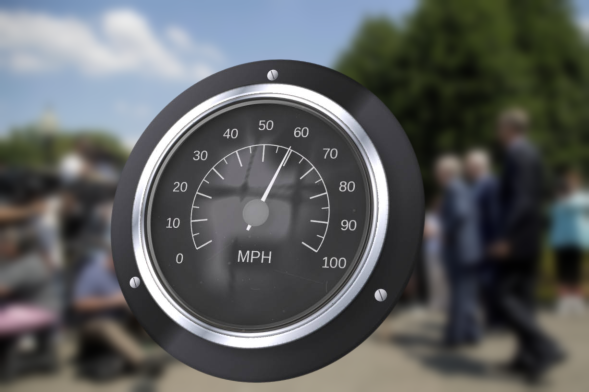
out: 60 mph
